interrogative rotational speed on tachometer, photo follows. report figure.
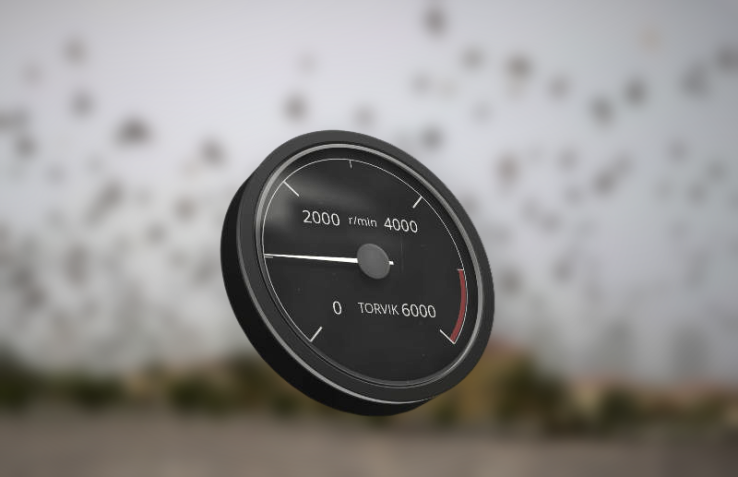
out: 1000 rpm
